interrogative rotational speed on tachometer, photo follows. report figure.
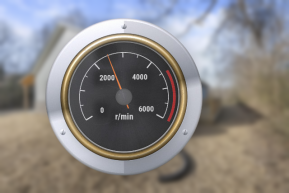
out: 2500 rpm
